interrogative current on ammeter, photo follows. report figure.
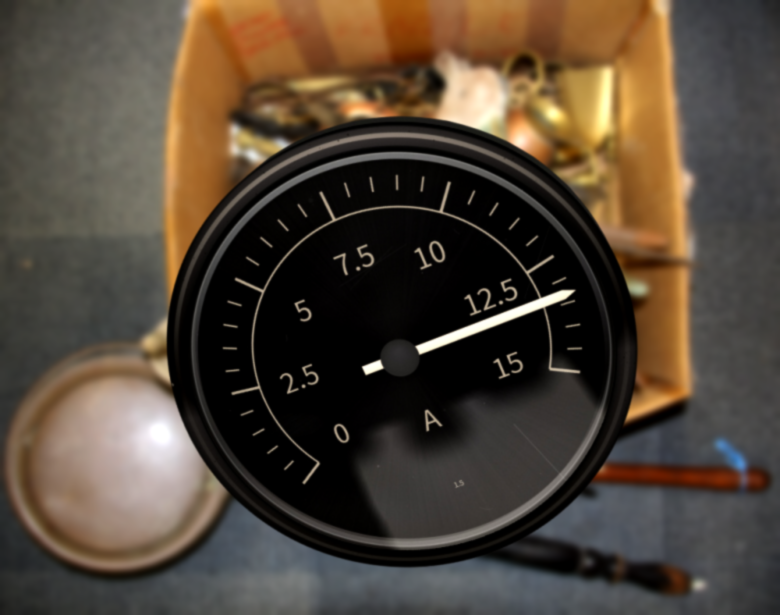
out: 13.25 A
